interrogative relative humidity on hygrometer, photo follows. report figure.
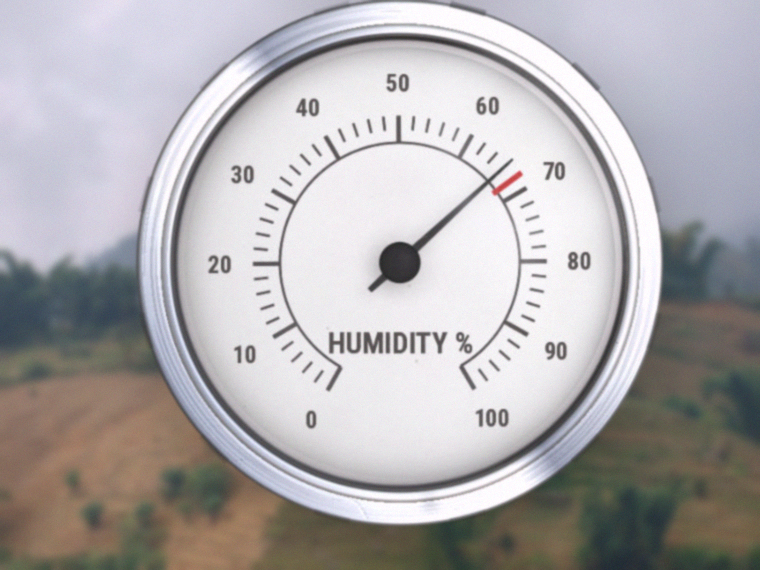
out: 66 %
